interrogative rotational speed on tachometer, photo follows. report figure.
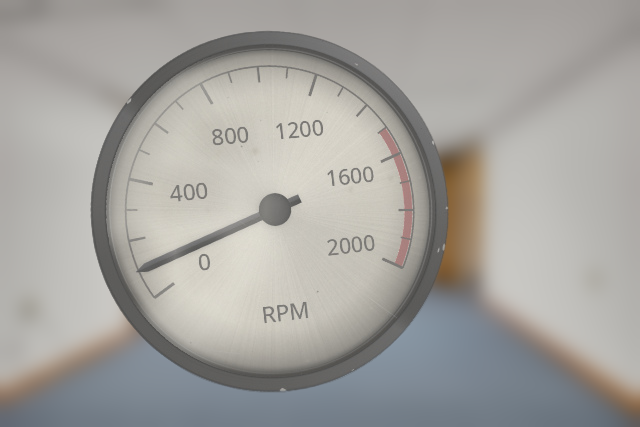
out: 100 rpm
